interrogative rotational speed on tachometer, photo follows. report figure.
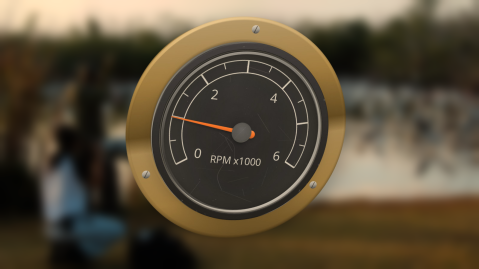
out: 1000 rpm
